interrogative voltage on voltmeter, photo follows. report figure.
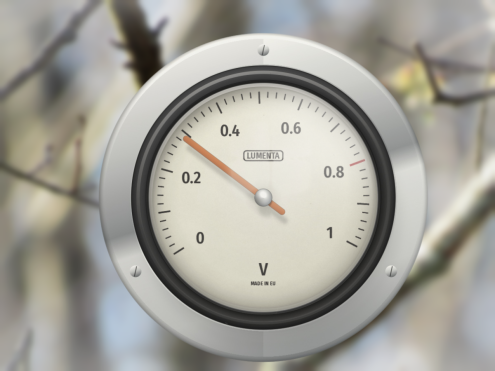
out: 0.29 V
